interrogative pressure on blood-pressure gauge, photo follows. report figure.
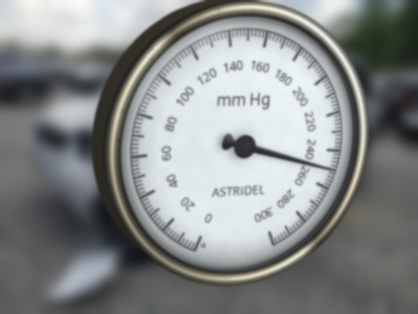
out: 250 mmHg
